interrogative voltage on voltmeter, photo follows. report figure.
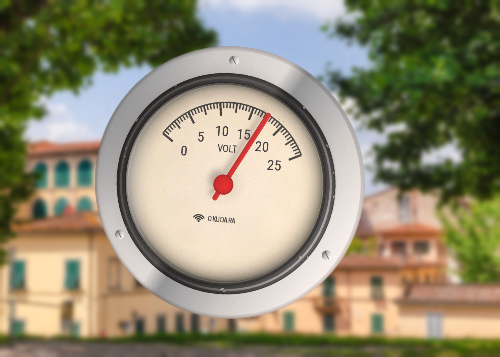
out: 17.5 V
